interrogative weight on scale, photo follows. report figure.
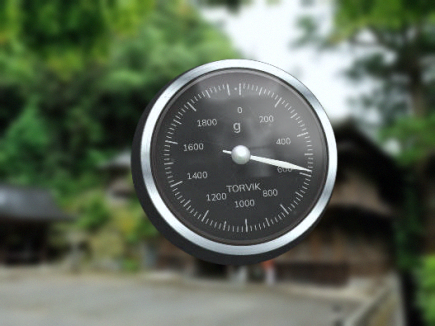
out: 580 g
